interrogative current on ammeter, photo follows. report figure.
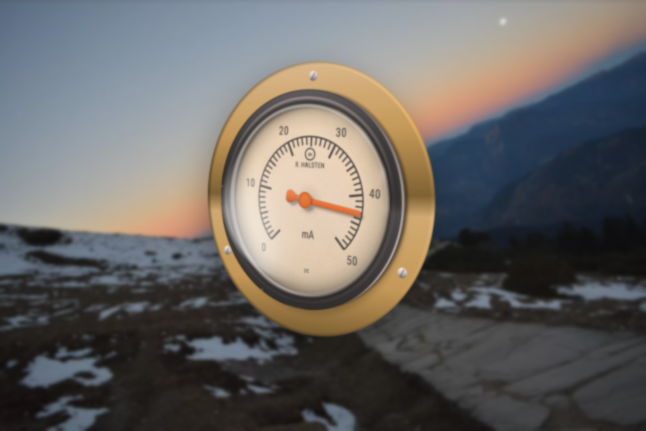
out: 43 mA
